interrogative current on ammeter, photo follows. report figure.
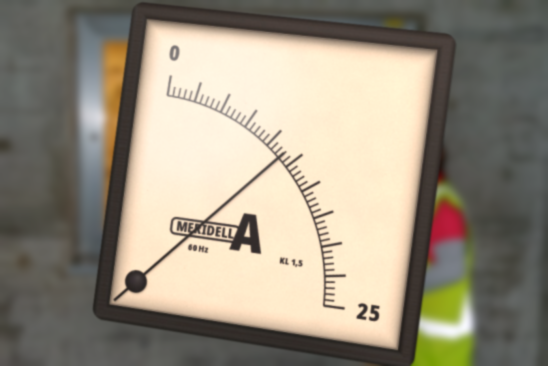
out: 11.5 A
